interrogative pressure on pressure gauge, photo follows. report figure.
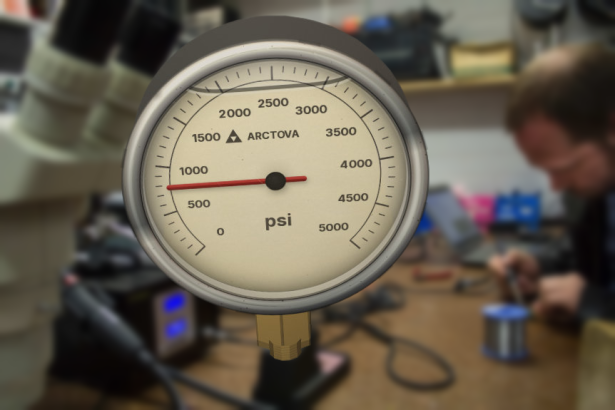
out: 800 psi
